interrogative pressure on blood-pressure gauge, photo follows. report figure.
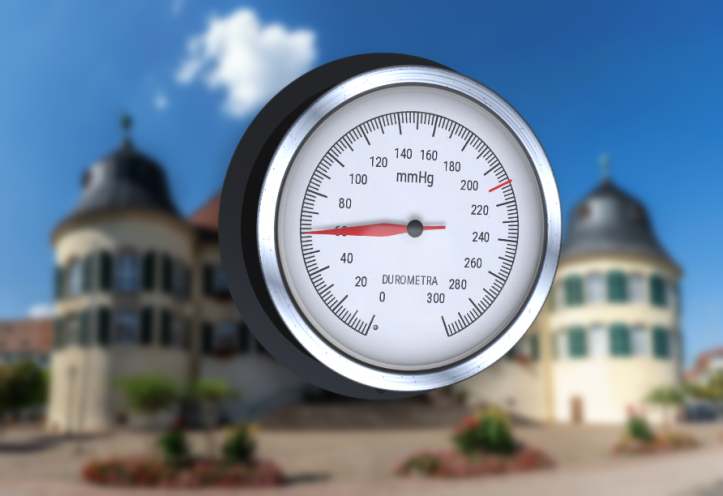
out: 60 mmHg
